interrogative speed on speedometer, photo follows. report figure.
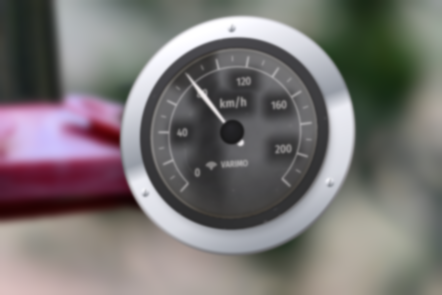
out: 80 km/h
